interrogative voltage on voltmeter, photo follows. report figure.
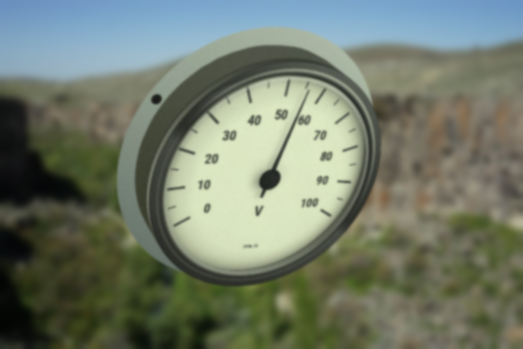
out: 55 V
